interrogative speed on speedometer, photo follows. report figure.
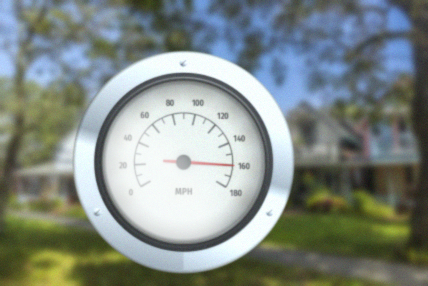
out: 160 mph
